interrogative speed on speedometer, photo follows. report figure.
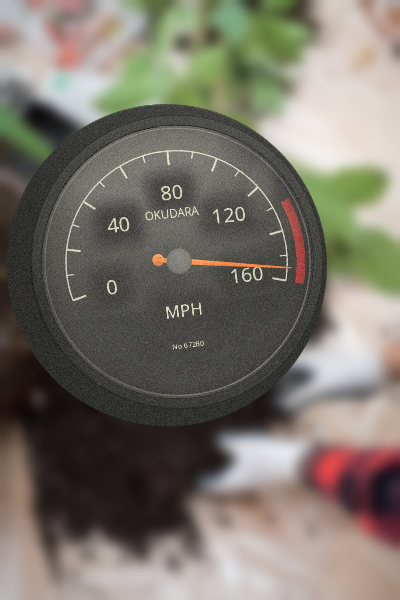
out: 155 mph
